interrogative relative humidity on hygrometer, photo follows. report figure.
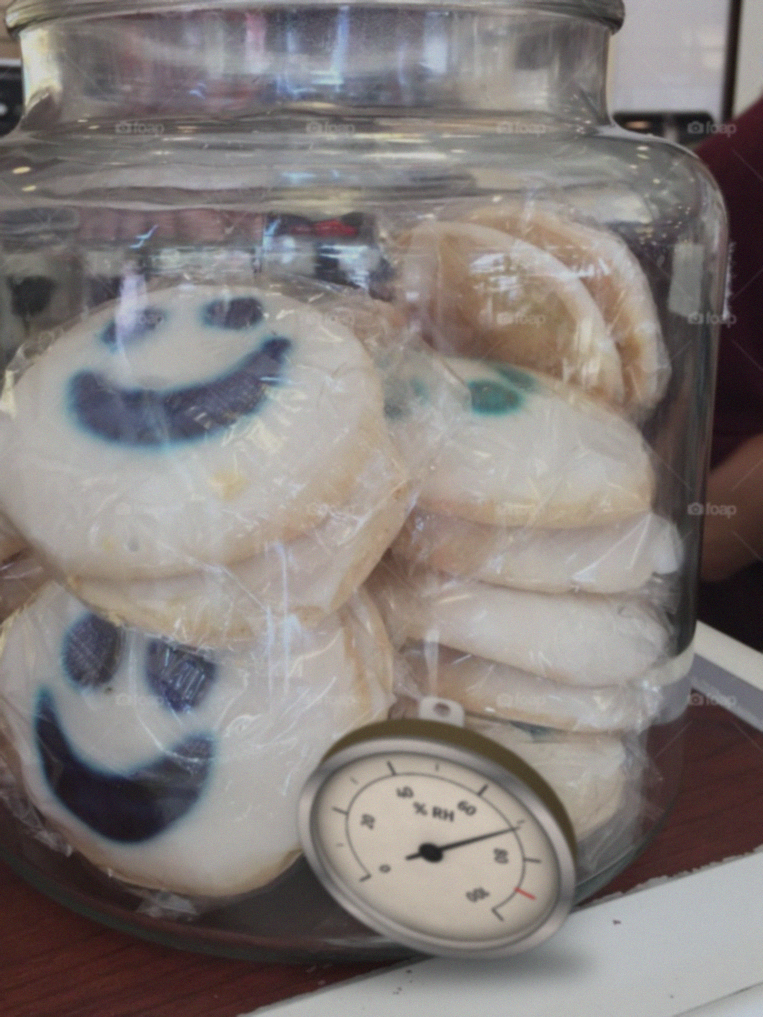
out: 70 %
